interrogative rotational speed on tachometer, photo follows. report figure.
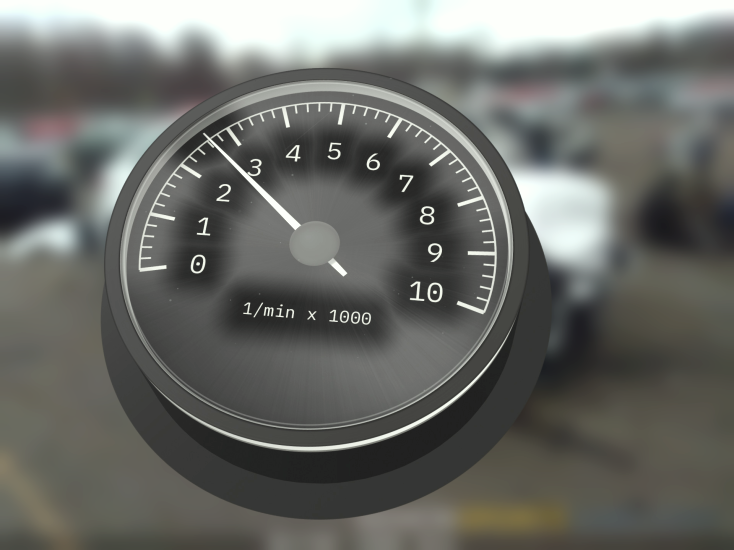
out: 2600 rpm
